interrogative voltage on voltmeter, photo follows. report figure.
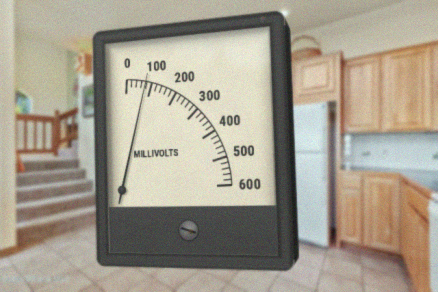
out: 80 mV
